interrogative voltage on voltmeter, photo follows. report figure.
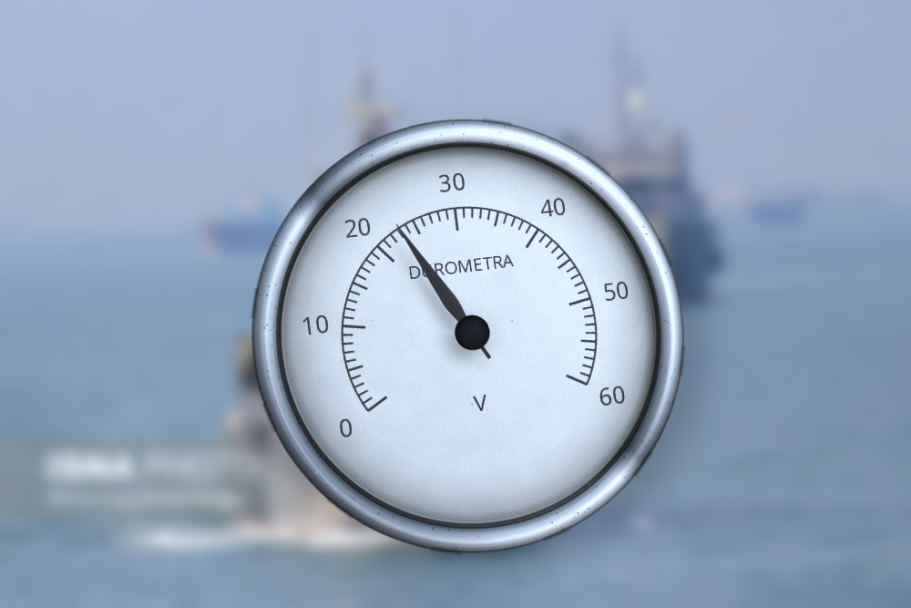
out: 23 V
